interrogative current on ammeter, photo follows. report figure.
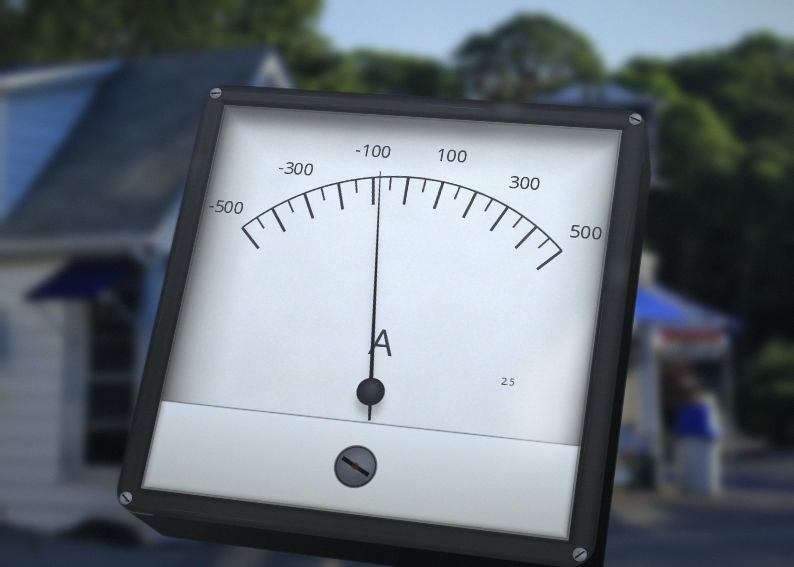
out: -75 A
